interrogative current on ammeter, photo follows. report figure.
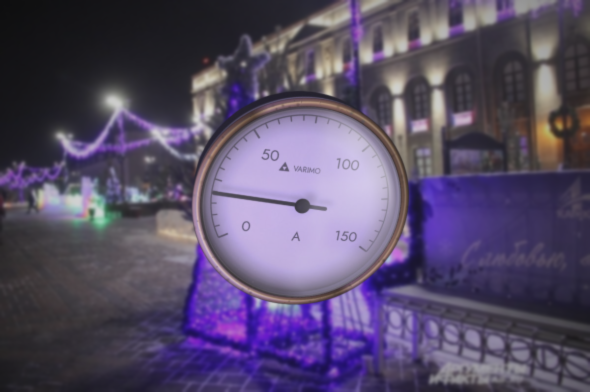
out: 20 A
